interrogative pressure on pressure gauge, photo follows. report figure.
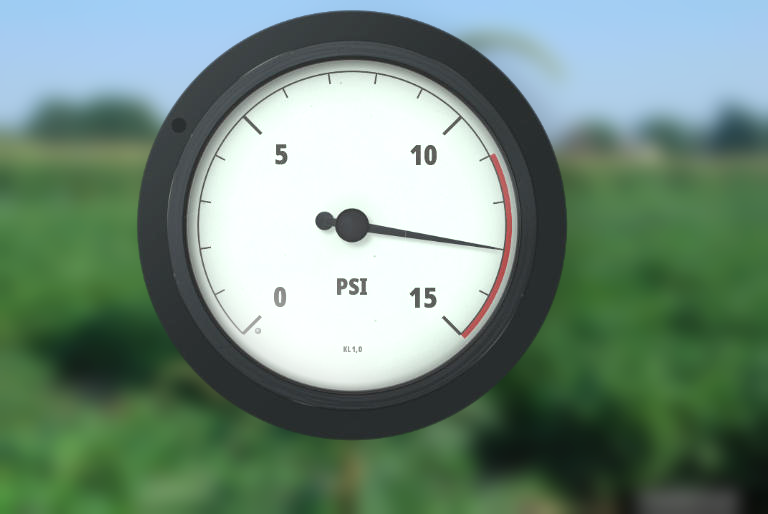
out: 13 psi
